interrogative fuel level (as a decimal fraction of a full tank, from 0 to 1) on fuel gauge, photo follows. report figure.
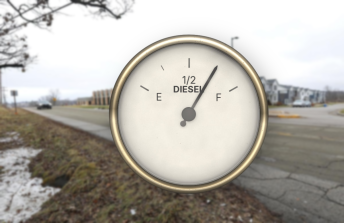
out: 0.75
